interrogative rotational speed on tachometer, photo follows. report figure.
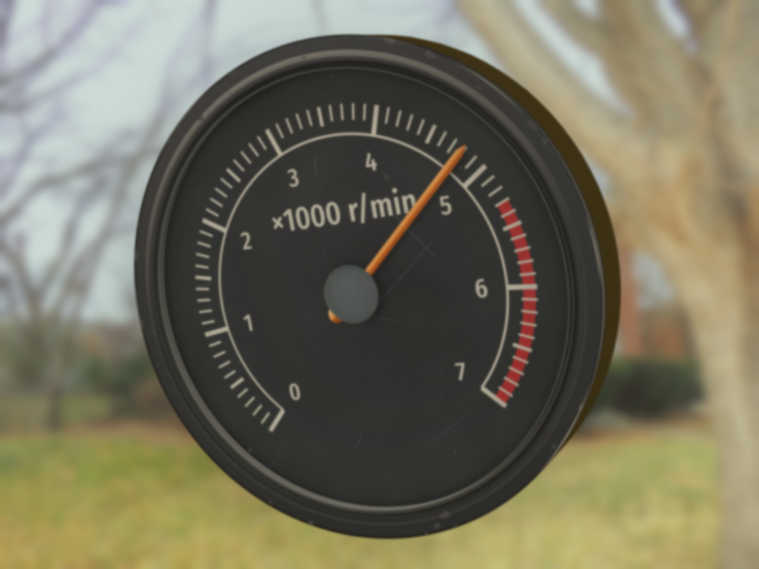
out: 4800 rpm
